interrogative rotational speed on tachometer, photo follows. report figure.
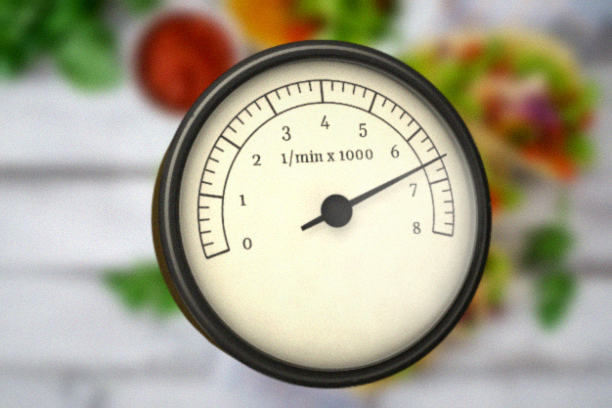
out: 6600 rpm
